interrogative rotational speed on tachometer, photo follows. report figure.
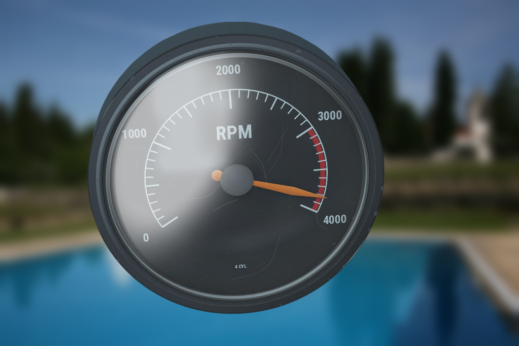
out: 3800 rpm
